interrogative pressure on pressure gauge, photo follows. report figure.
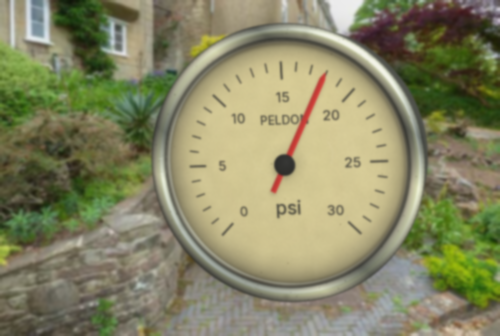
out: 18 psi
